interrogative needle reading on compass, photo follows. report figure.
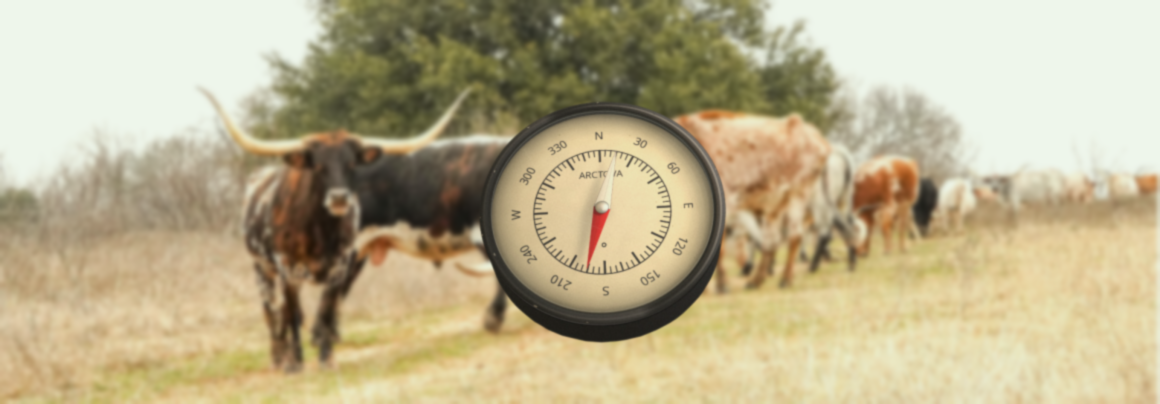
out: 195 °
